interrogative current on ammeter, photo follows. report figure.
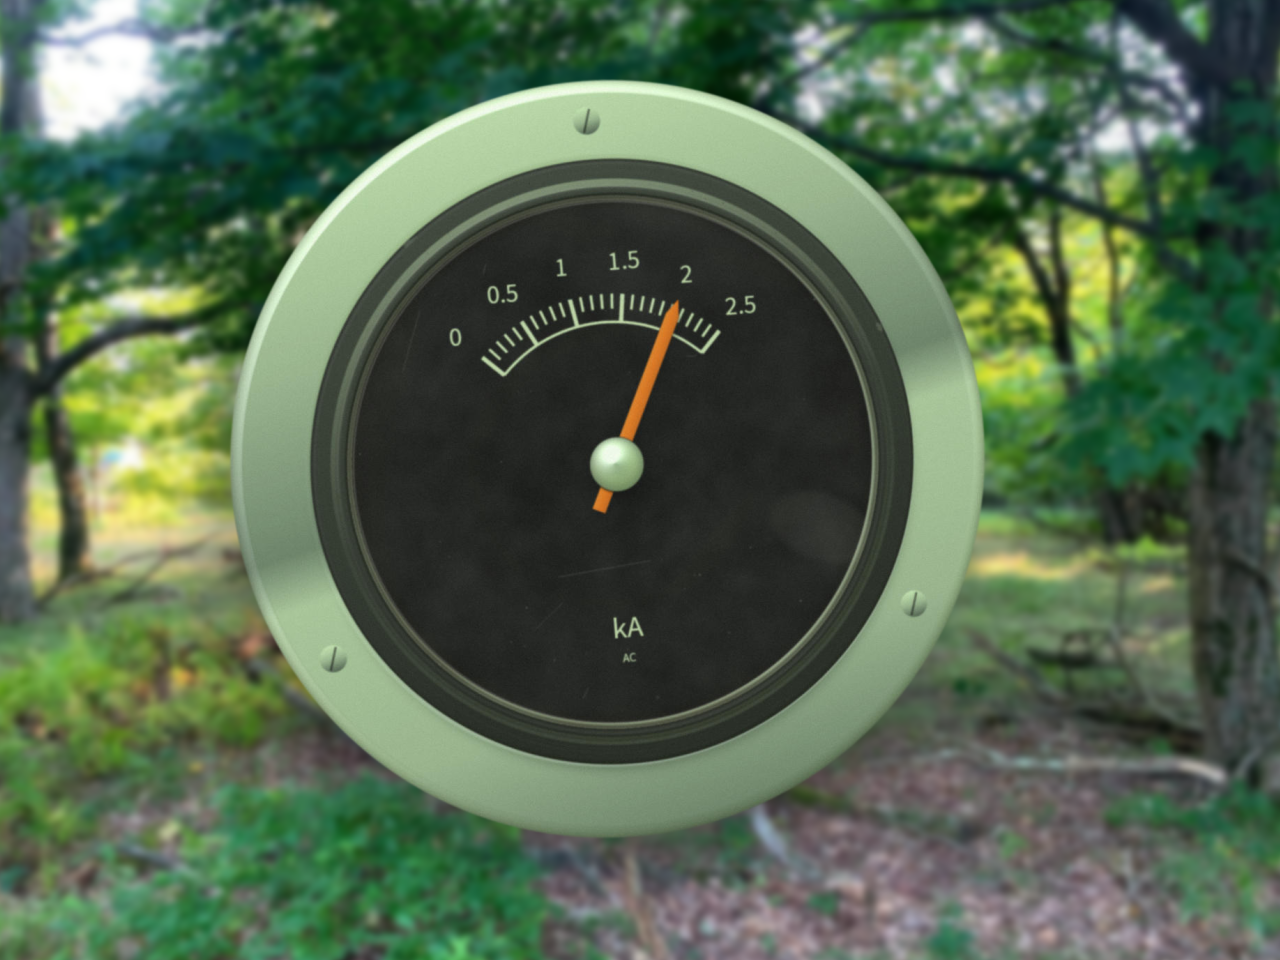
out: 2 kA
